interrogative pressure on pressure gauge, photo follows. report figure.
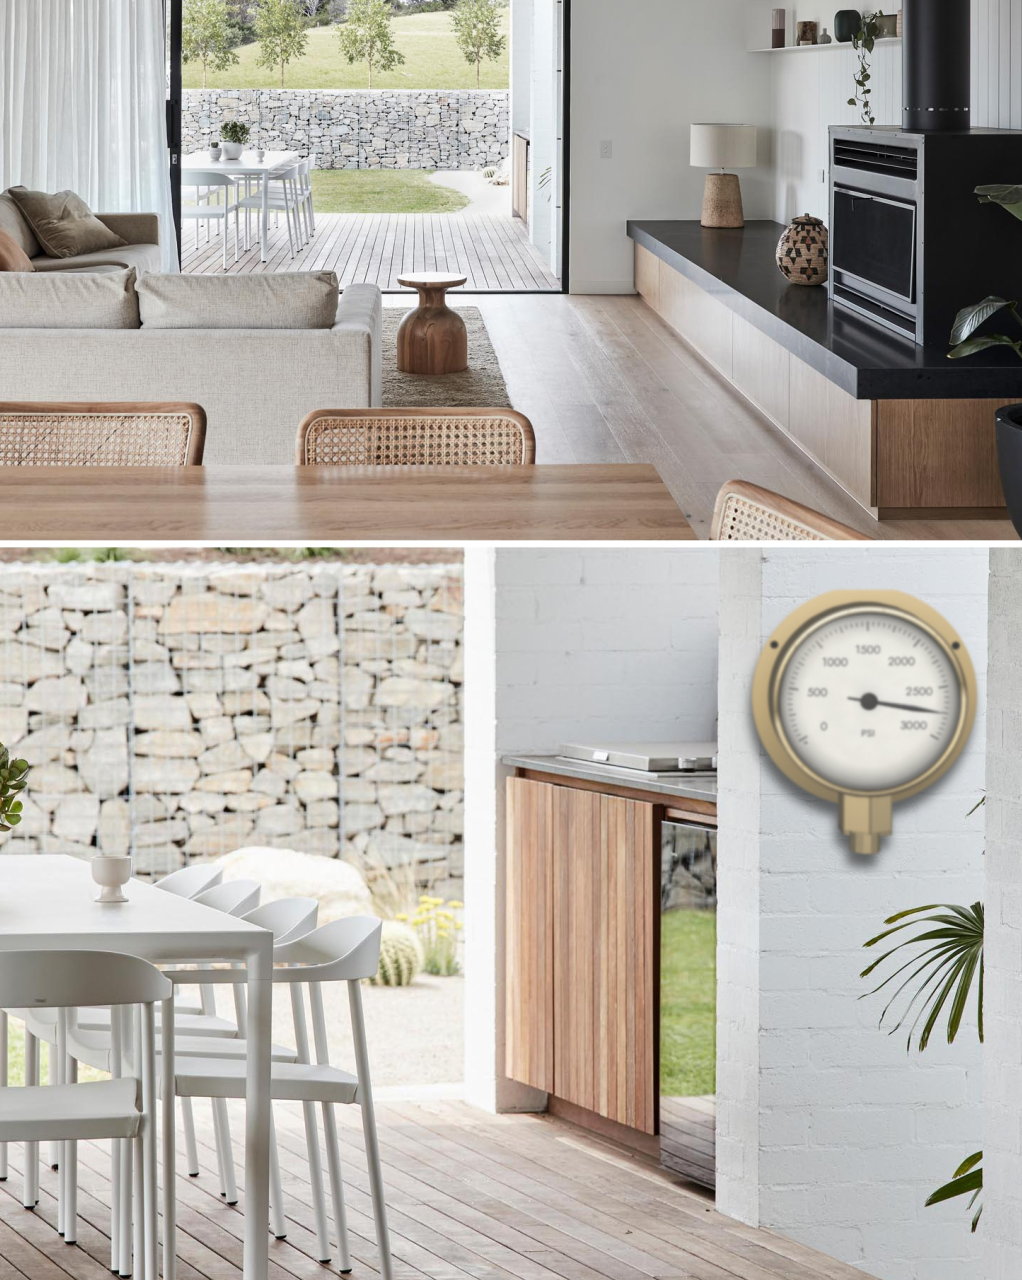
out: 2750 psi
